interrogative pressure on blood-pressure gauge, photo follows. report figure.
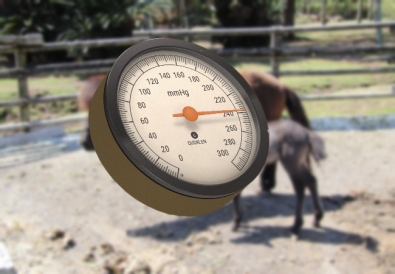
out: 240 mmHg
